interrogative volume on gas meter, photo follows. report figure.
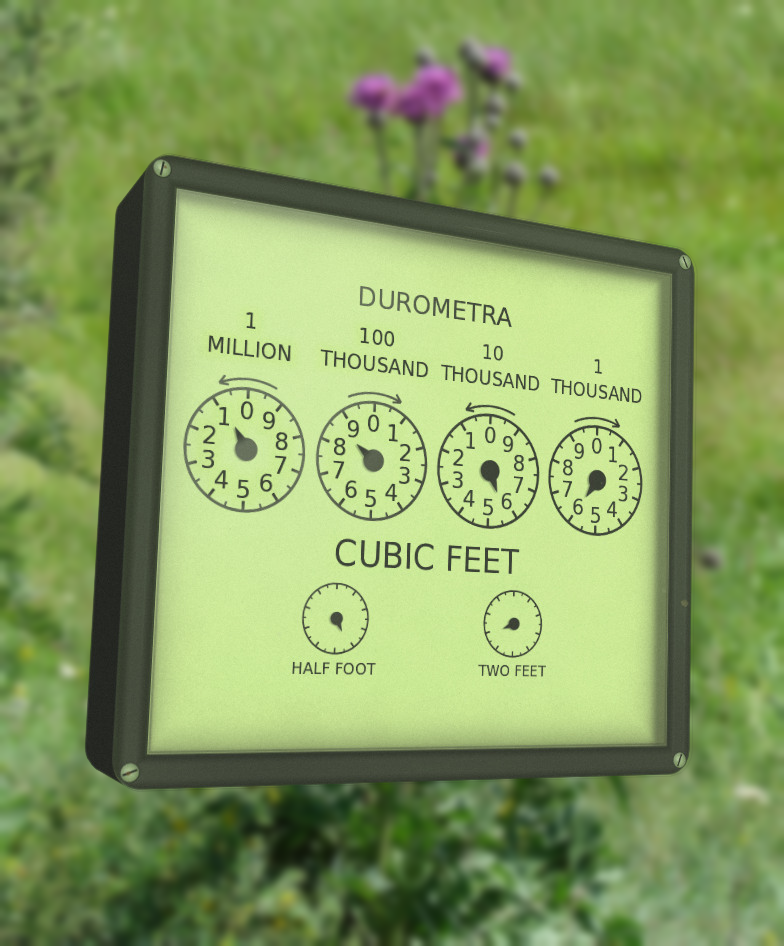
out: 85600 ft³
